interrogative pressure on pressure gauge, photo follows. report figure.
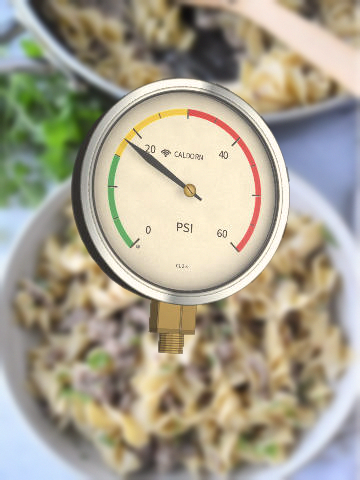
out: 17.5 psi
